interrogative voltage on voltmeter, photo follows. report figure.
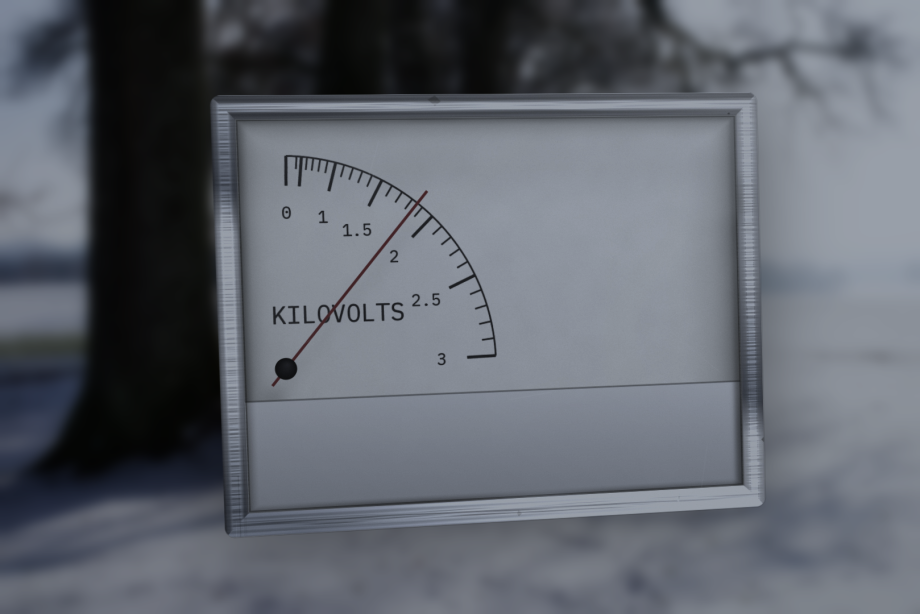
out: 1.85 kV
